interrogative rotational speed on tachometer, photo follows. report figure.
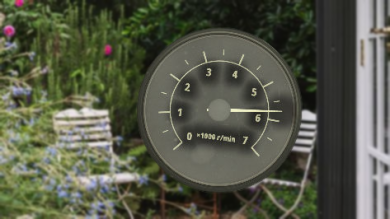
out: 5750 rpm
